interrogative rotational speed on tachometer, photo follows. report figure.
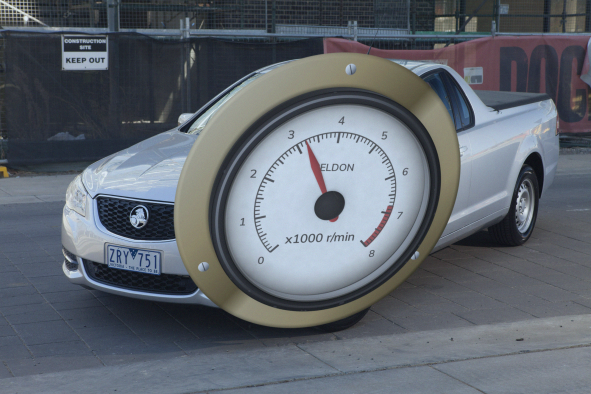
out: 3200 rpm
